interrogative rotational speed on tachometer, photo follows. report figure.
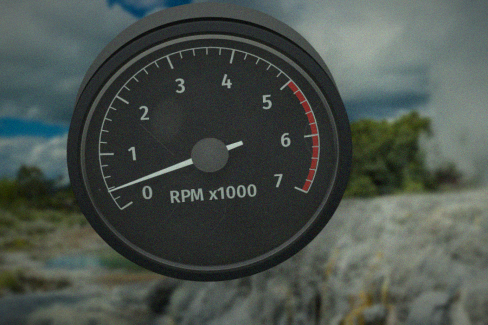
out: 400 rpm
